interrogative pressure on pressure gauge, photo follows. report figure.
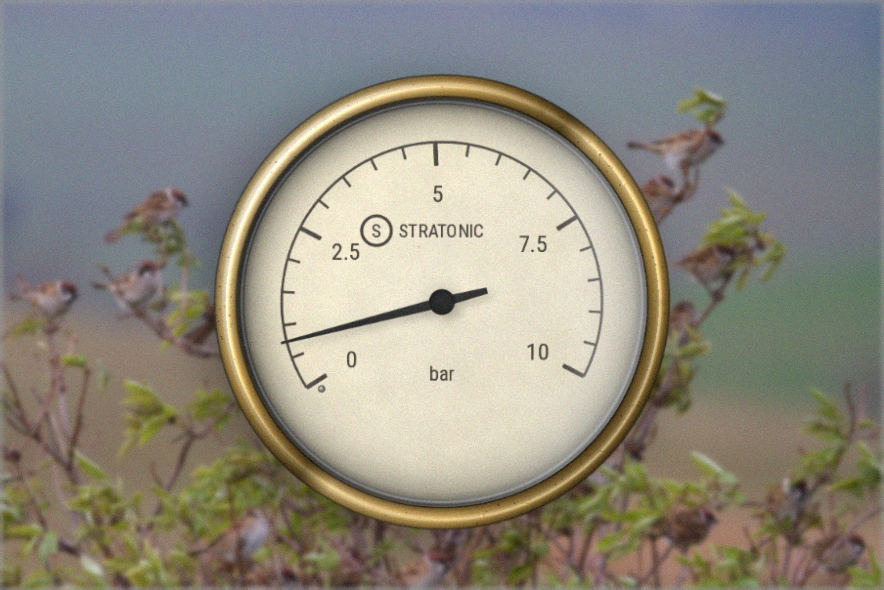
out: 0.75 bar
